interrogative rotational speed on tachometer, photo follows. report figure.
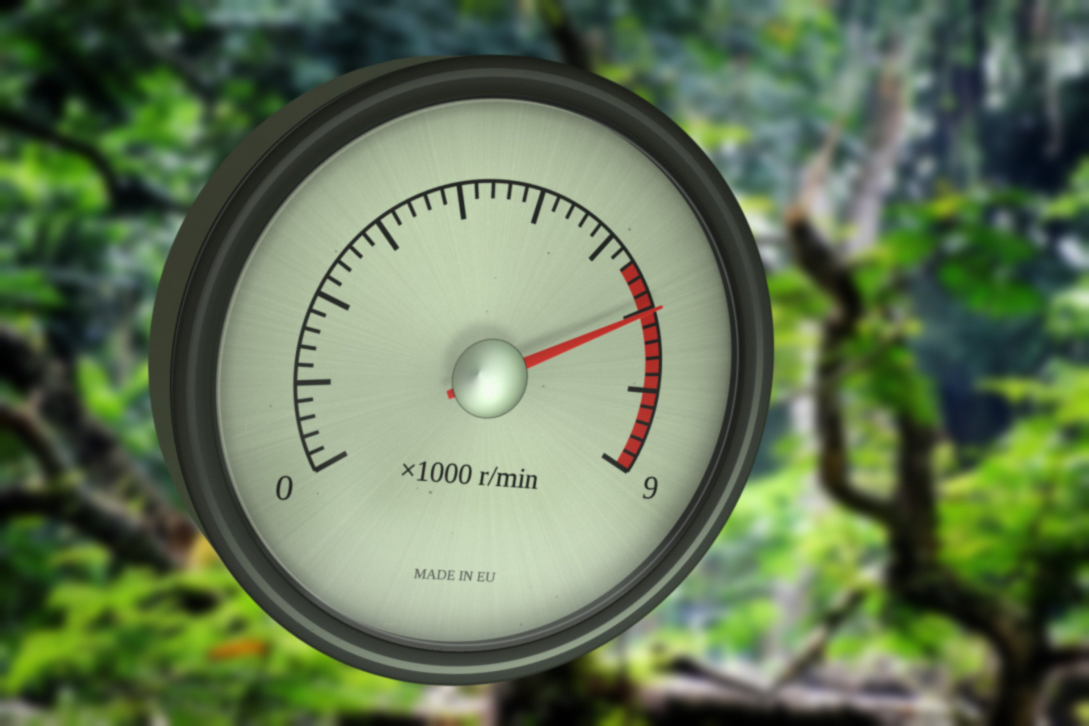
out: 7000 rpm
